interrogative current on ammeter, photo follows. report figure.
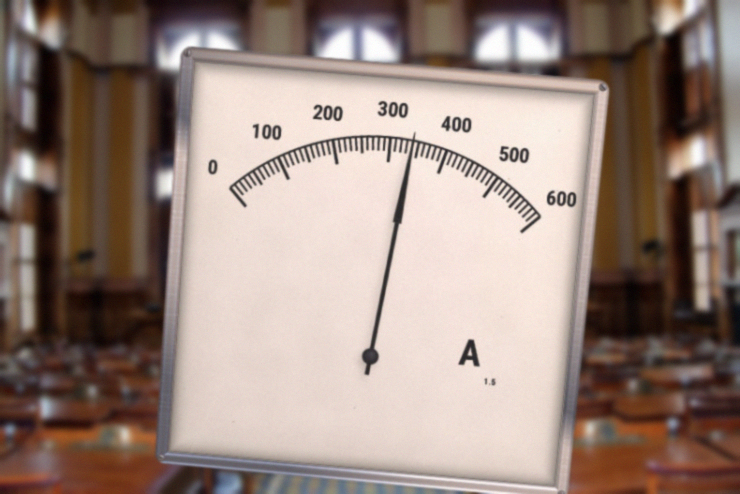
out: 340 A
